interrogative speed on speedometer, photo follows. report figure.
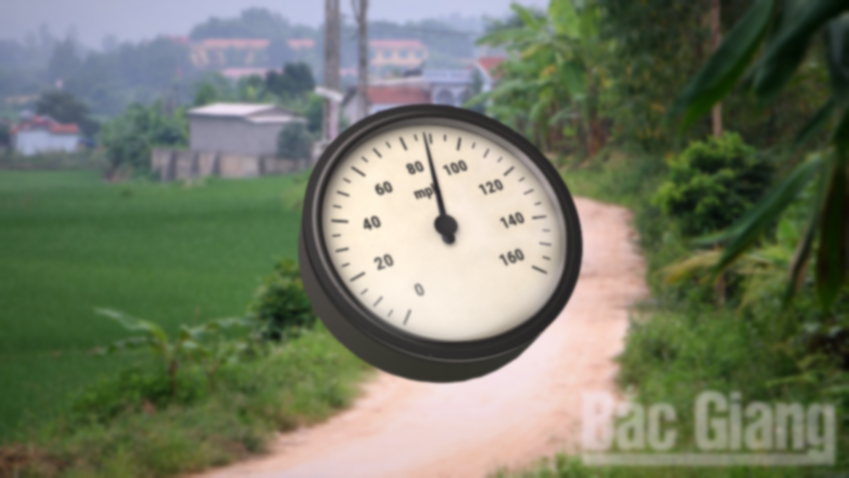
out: 87.5 mph
